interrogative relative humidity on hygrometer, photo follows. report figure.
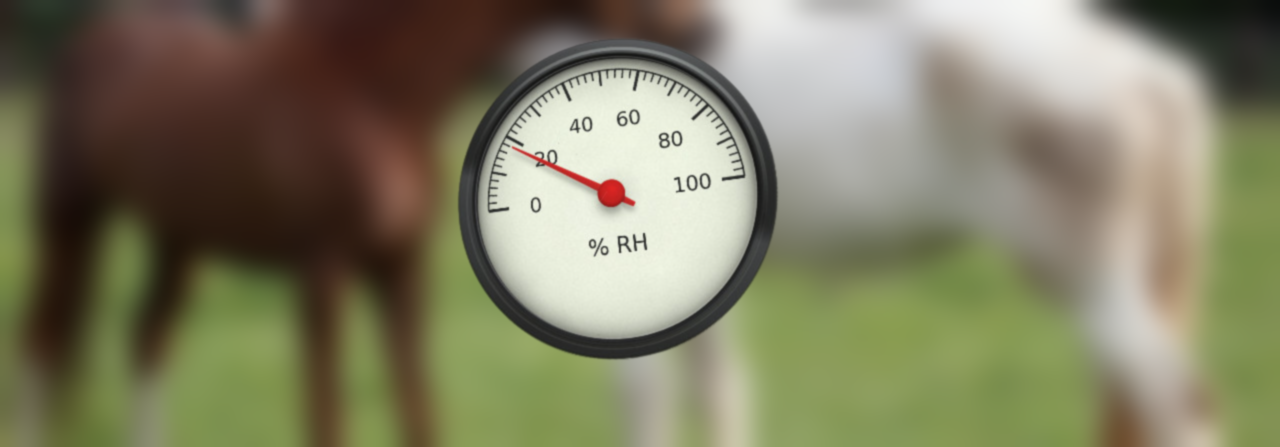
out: 18 %
